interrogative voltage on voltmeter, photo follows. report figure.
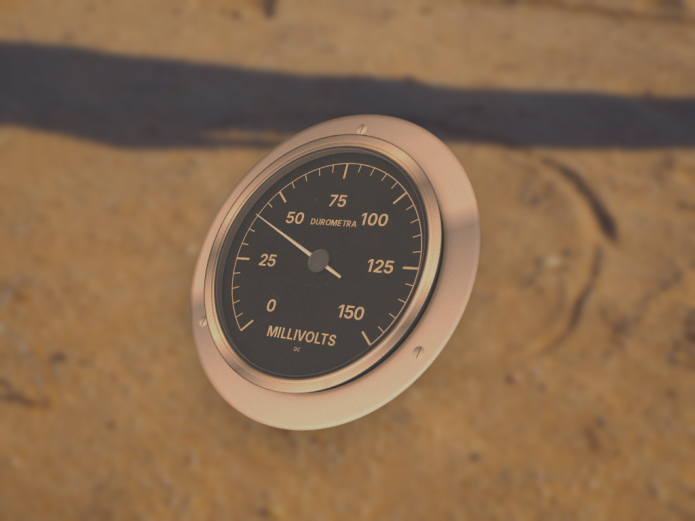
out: 40 mV
